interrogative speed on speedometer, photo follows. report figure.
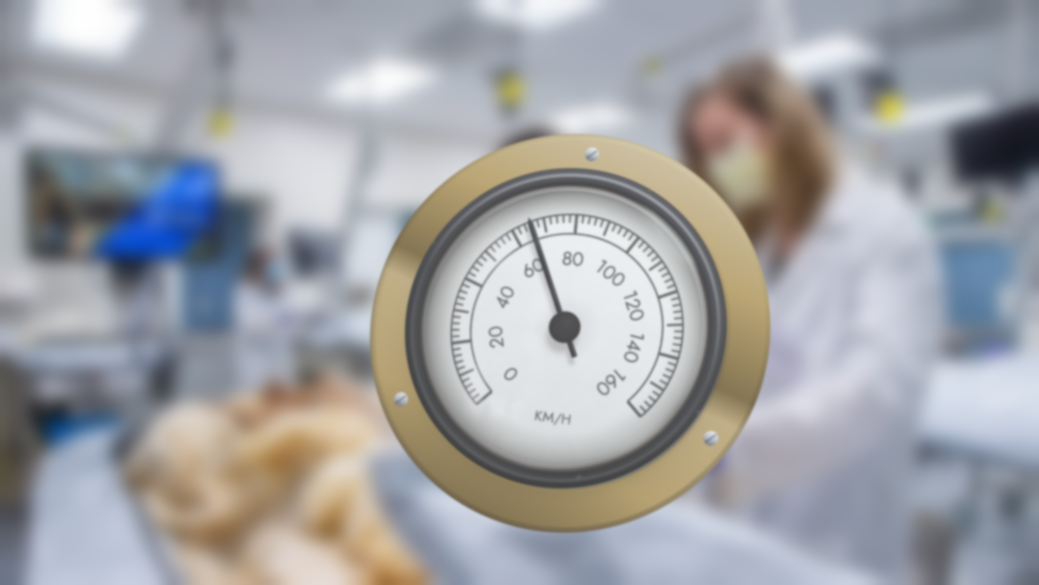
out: 66 km/h
